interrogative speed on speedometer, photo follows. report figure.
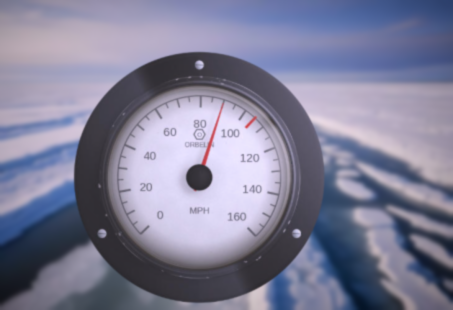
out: 90 mph
